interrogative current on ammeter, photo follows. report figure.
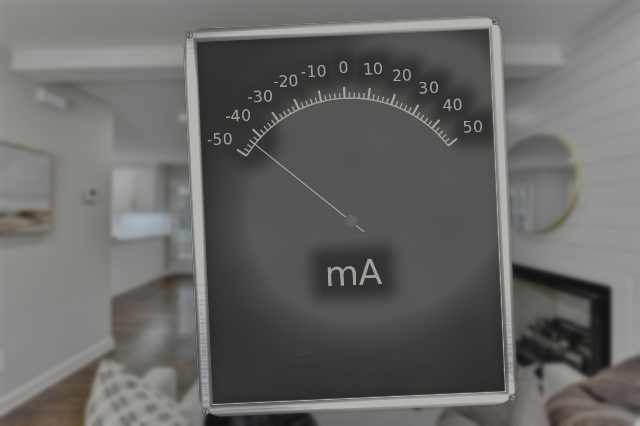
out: -44 mA
